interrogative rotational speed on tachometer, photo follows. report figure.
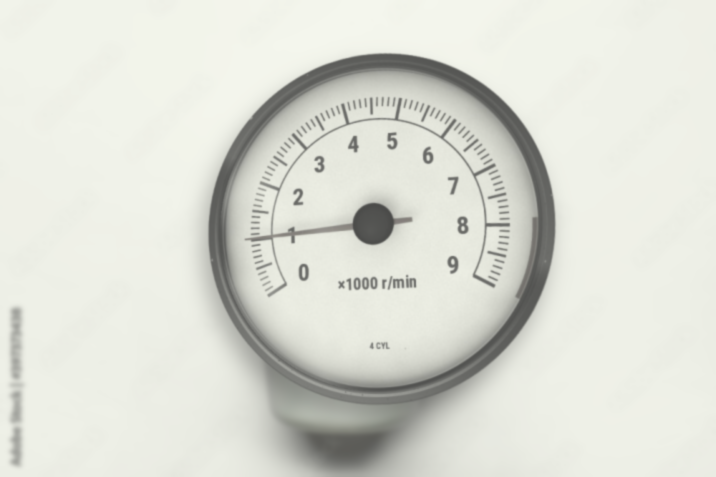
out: 1000 rpm
